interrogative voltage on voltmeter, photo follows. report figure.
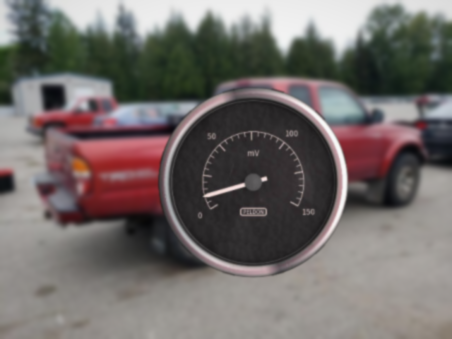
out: 10 mV
